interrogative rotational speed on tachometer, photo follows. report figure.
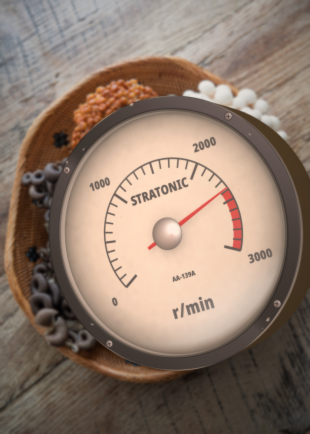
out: 2400 rpm
